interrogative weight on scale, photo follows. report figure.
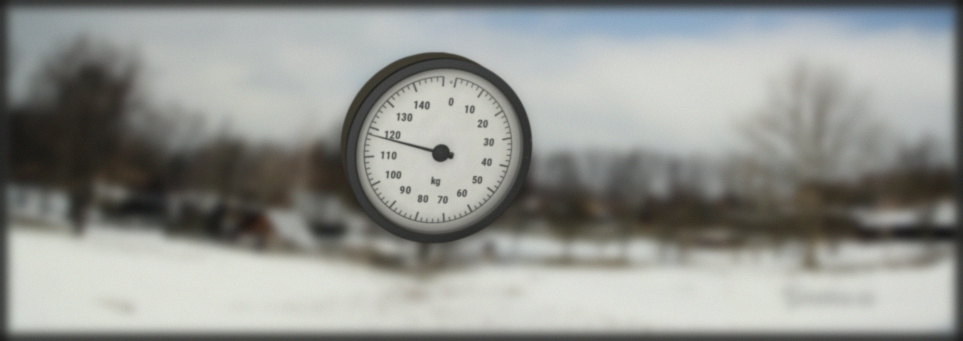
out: 118 kg
